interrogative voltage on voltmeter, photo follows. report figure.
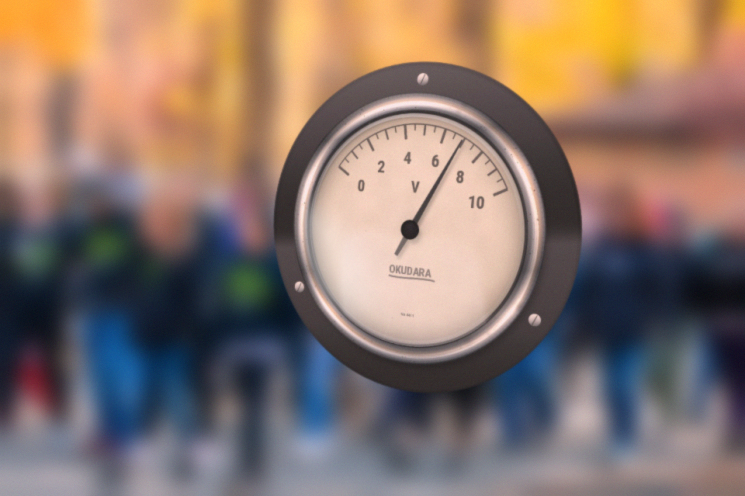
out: 7 V
